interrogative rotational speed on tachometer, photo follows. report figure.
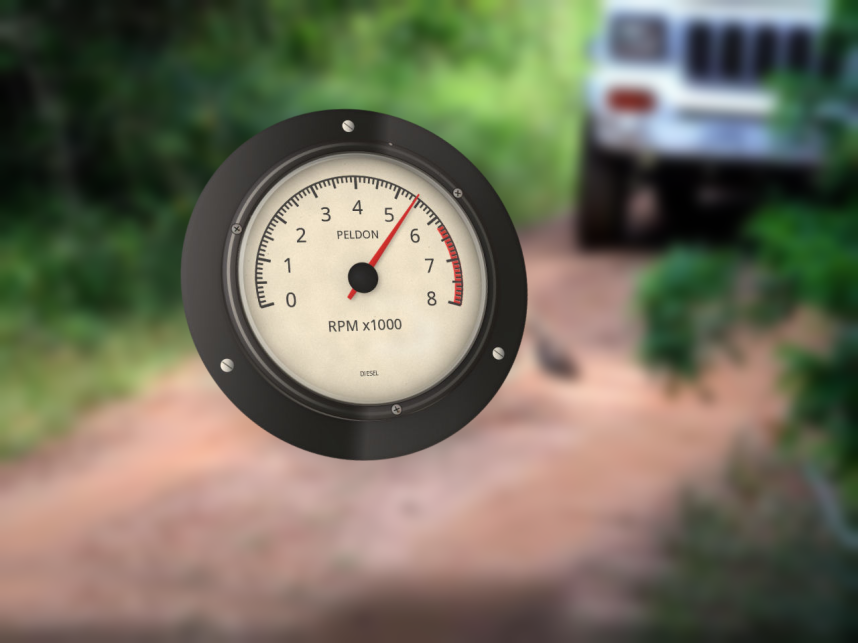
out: 5400 rpm
